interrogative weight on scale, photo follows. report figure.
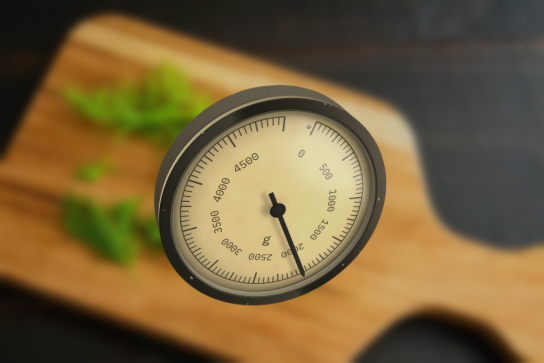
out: 2000 g
